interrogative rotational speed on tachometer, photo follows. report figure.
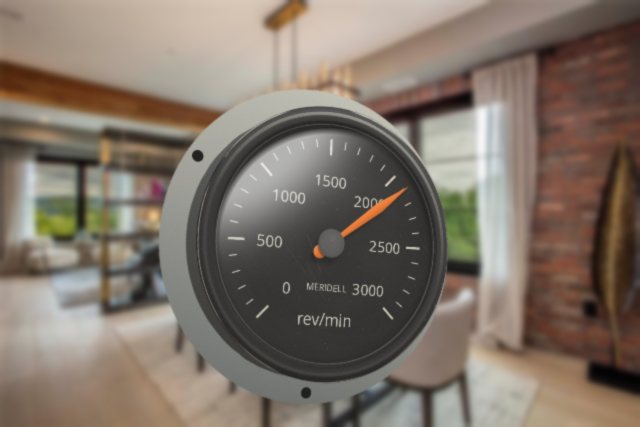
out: 2100 rpm
